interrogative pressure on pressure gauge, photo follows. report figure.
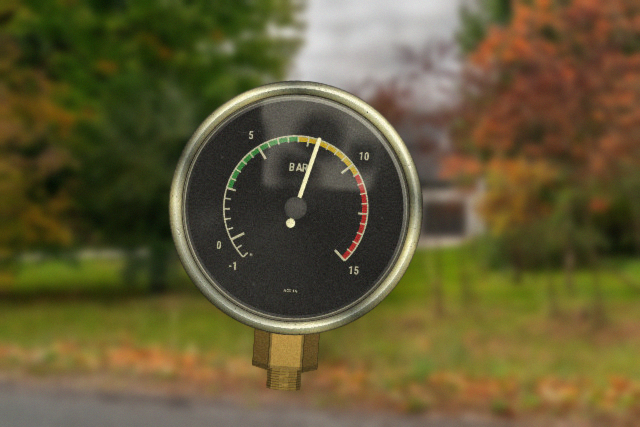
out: 8 bar
